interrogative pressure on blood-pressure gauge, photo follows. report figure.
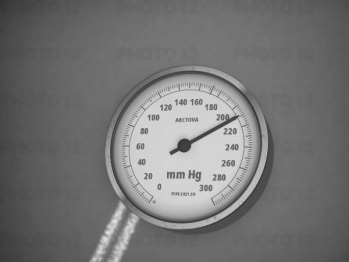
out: 210 mmHg
